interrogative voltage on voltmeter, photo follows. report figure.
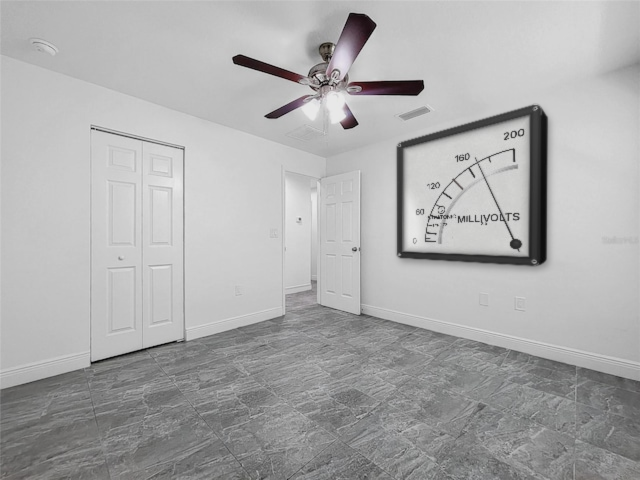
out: 170 mV
